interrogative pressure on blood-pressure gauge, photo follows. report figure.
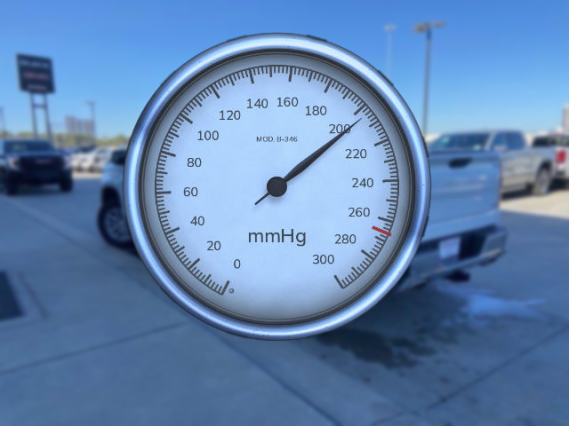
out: 204 mmHg
